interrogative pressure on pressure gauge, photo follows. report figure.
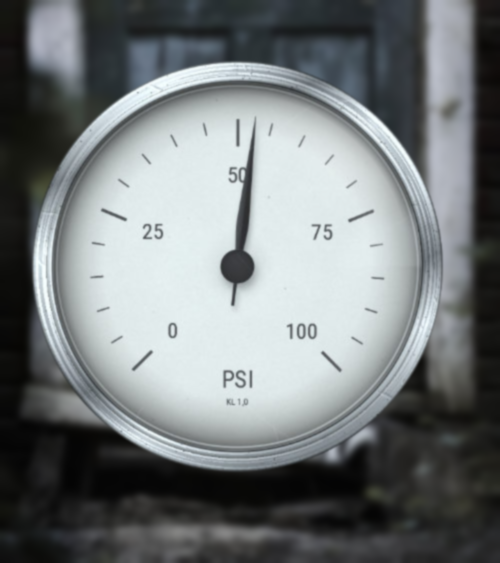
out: 52.5 psi
